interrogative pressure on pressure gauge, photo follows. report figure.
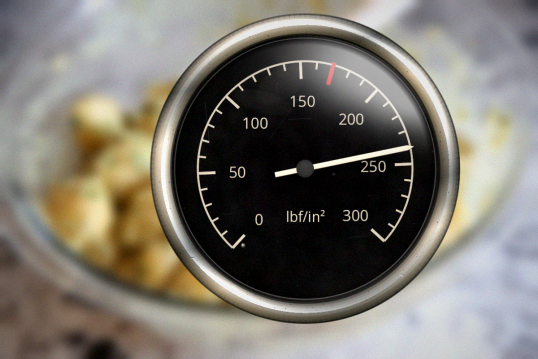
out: 240 psi
